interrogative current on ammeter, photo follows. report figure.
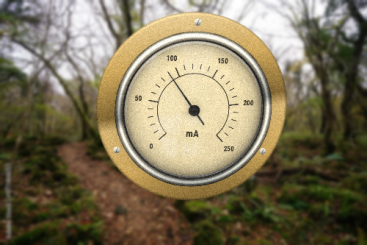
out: 90 mA
